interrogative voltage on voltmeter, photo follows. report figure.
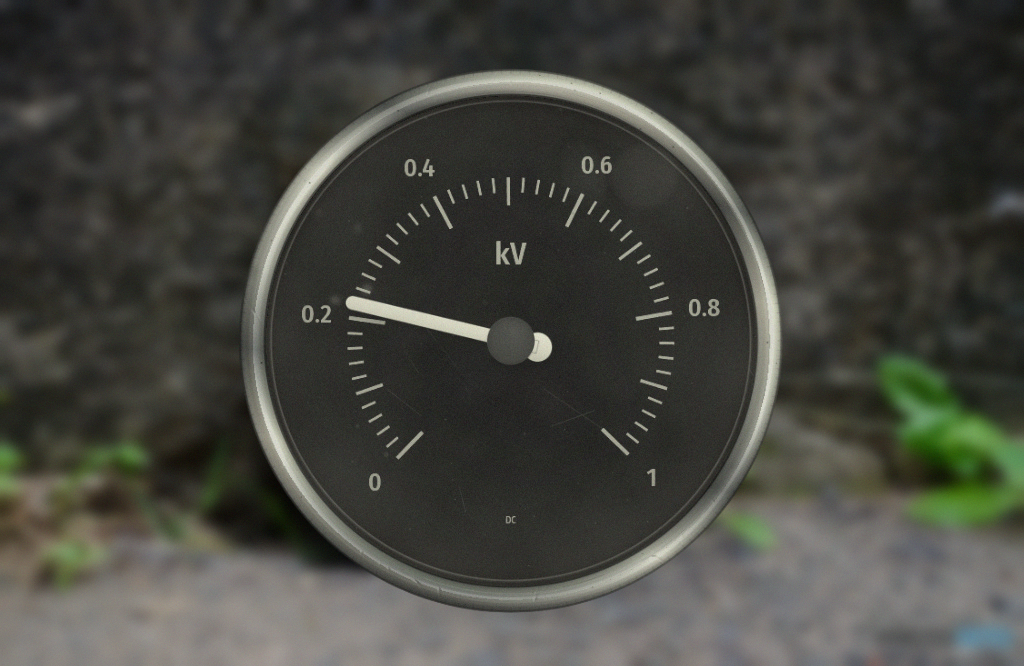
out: 0.22 kV
